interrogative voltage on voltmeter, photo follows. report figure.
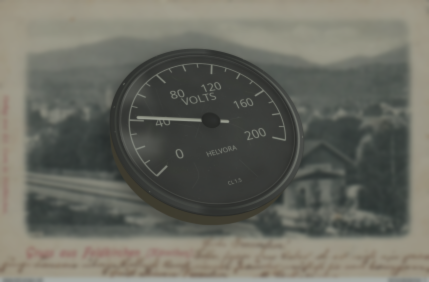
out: 40 V
